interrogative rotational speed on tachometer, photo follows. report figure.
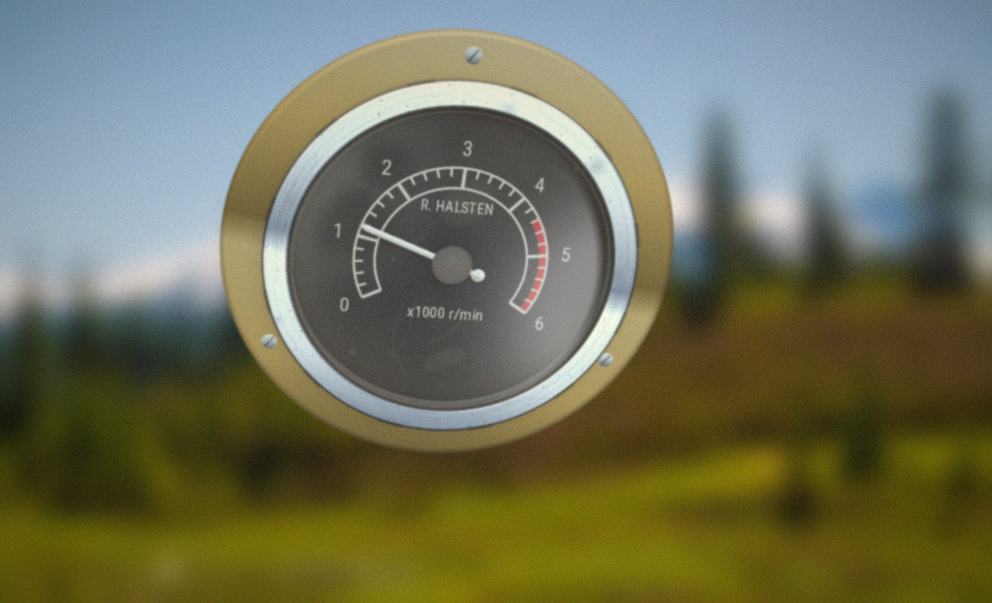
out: 1200 rpm
